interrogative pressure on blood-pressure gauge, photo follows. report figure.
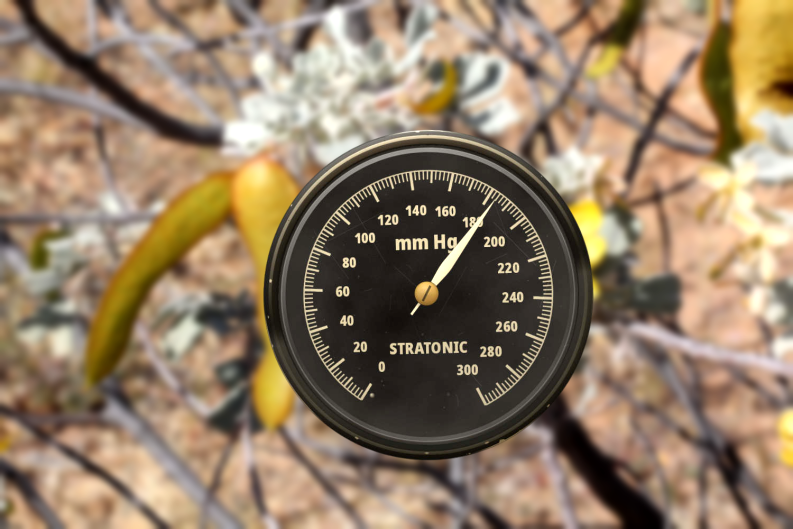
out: 184 mmHg
